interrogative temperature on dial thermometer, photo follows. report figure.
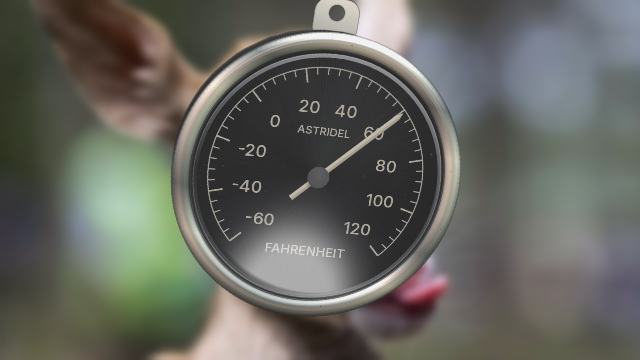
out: 60 °F
